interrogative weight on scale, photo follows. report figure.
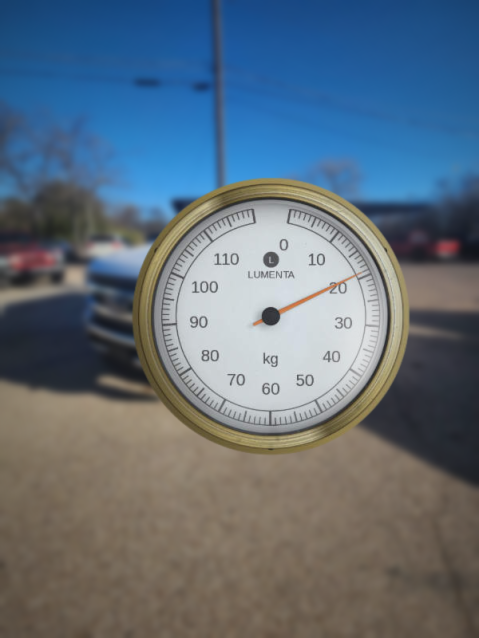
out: 19 kg
